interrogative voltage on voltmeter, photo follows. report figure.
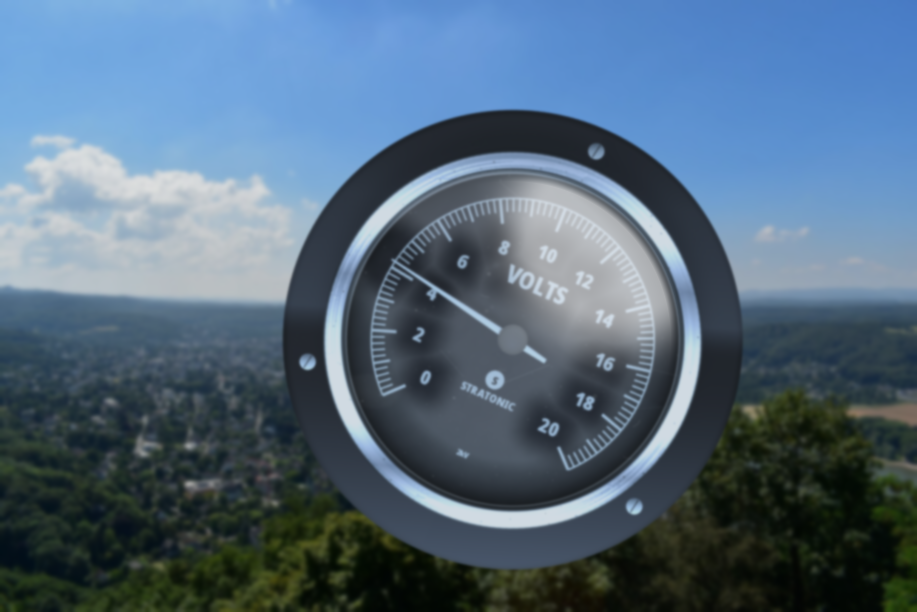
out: 4.2 V
